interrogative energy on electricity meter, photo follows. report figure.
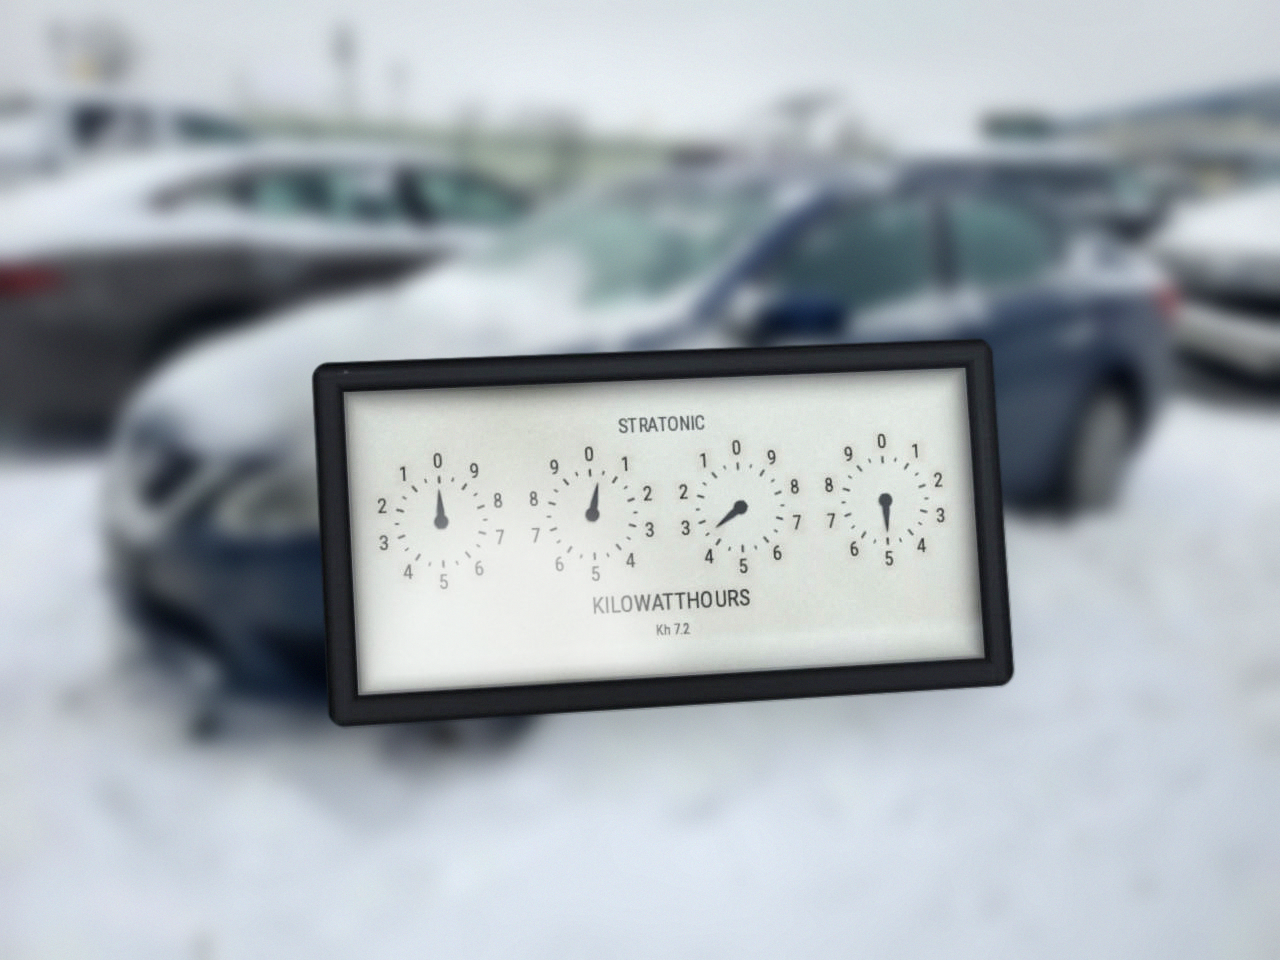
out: 35 kWh
